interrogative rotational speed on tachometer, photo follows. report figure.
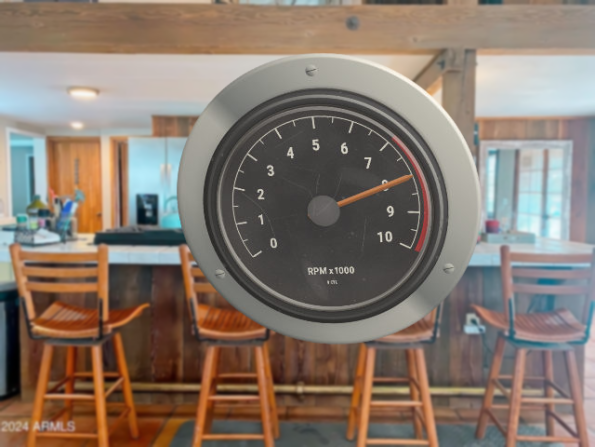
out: 8000 rpm
